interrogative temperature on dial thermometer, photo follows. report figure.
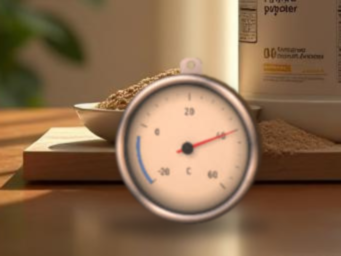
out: 40 °C
